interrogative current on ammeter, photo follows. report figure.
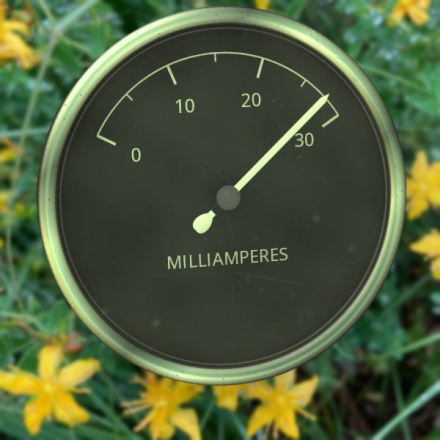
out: 27.5 mA
